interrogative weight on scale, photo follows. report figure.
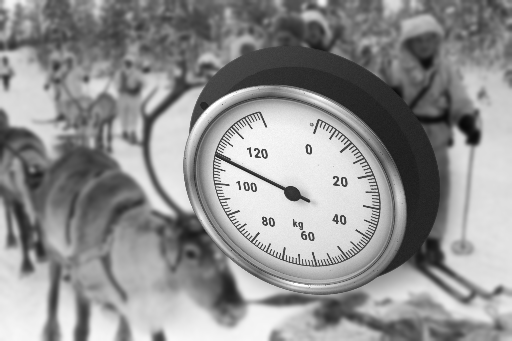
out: 110 kg
